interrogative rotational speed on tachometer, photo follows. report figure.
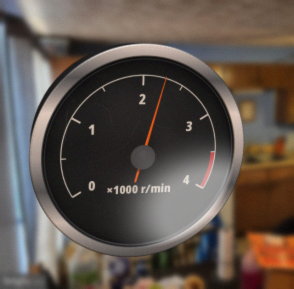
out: 2250 rpm
